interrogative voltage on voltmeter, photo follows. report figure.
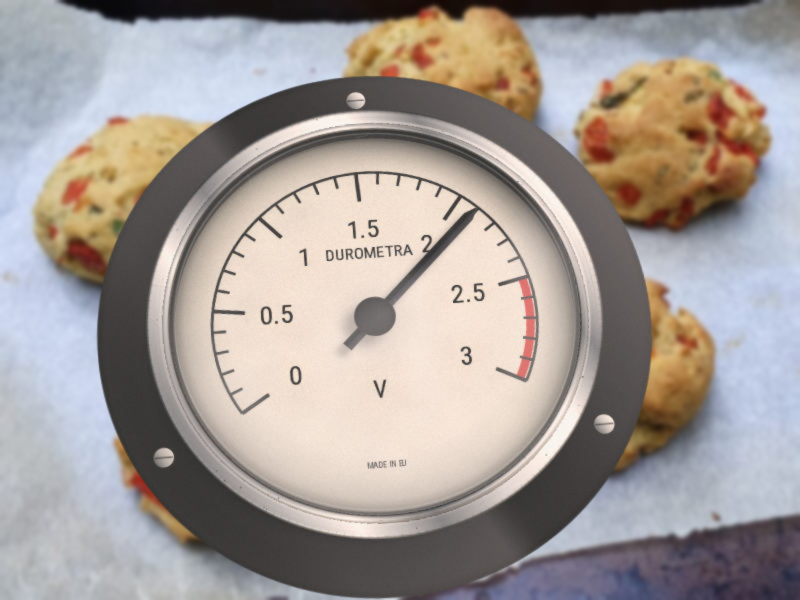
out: 2.1 V
